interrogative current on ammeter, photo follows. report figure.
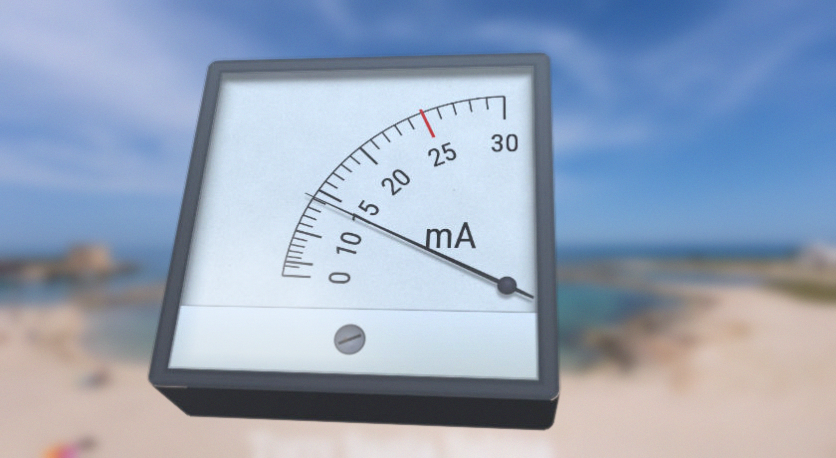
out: 14 mA
